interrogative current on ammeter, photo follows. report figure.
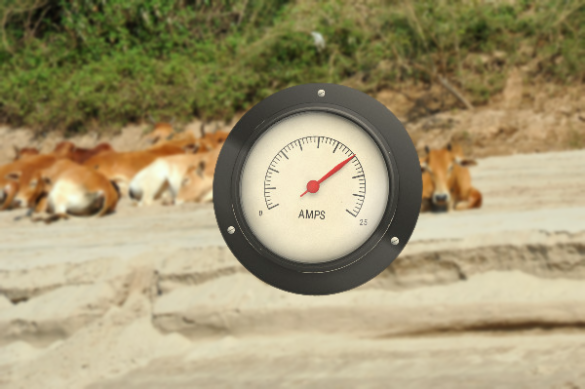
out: 17.5 A
